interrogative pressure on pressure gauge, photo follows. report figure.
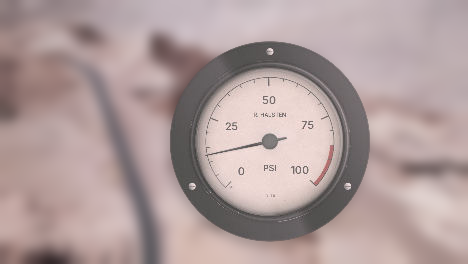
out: 12.5 psi
